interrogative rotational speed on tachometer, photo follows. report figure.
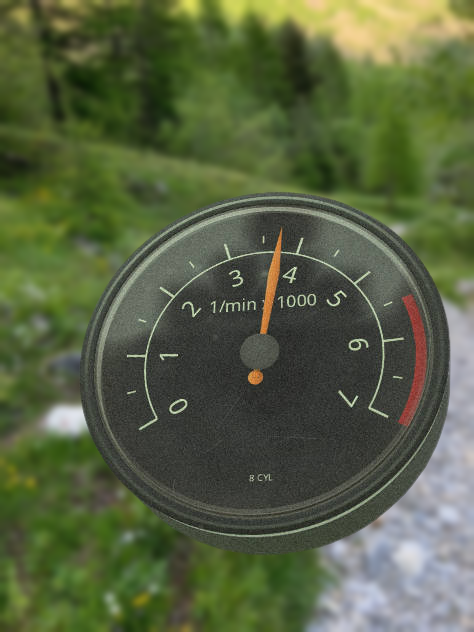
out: 3750 rpm
